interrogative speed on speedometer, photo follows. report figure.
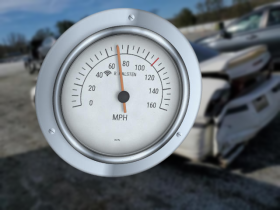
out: 70 mph
